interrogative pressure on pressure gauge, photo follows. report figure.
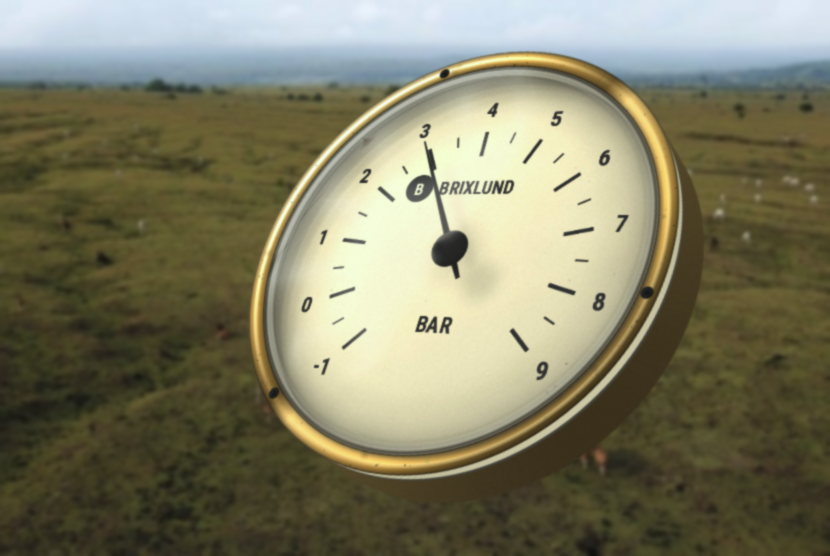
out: 3 bar
